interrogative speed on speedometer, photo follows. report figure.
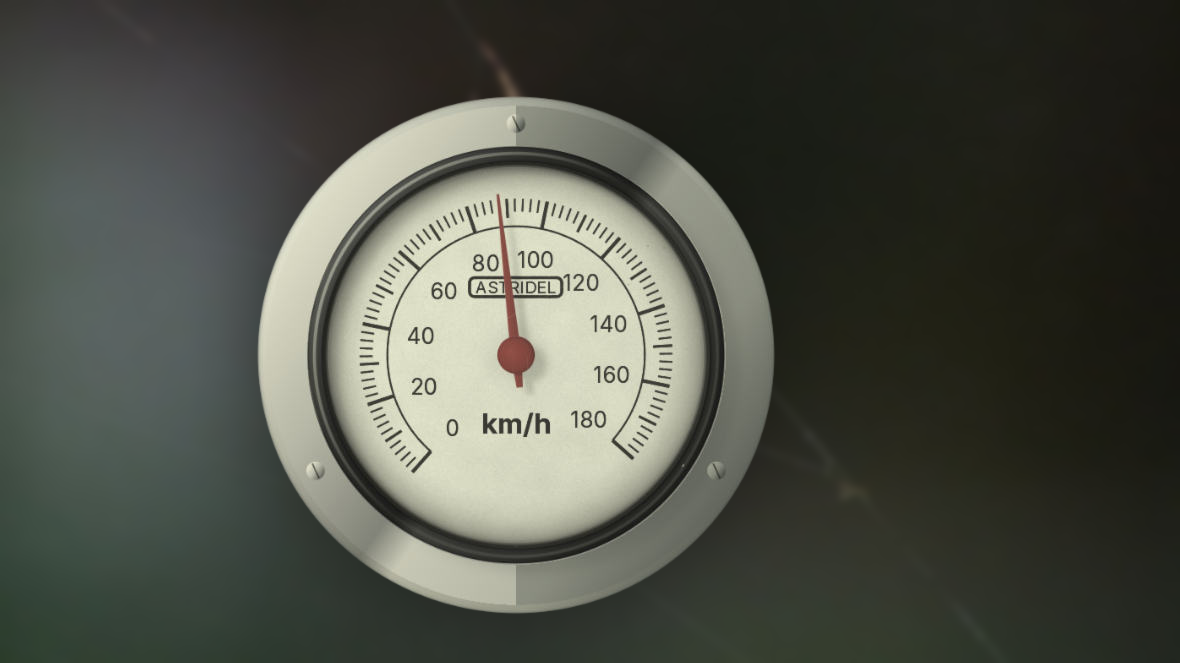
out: 88 km/h
